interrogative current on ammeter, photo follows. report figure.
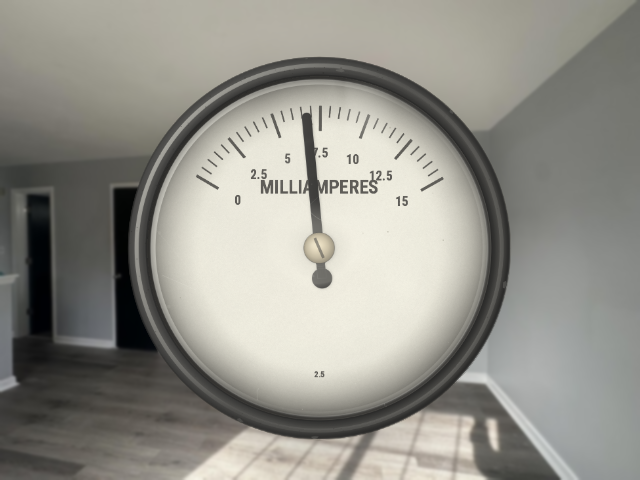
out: 6.75 mA
